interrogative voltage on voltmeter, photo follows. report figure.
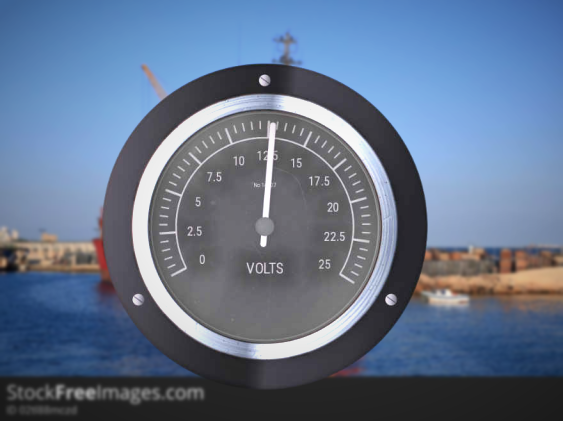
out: 12.75 V
